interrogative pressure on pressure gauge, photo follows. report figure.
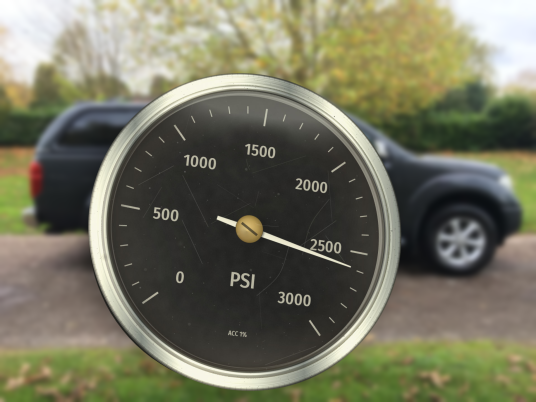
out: 2600 psi
